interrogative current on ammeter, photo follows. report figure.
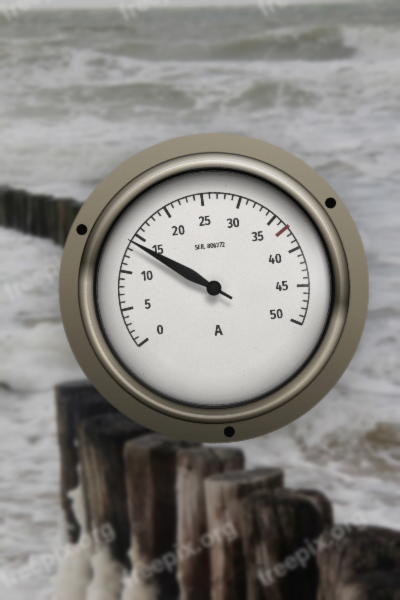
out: 14 A
